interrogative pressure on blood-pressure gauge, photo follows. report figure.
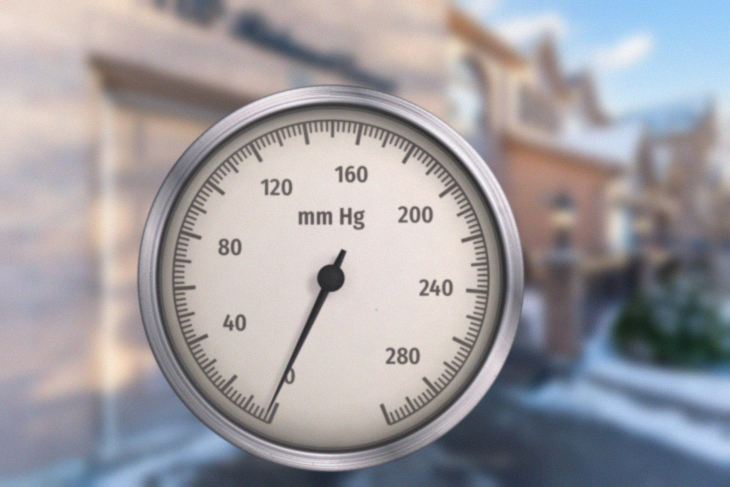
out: 2 mmHg
